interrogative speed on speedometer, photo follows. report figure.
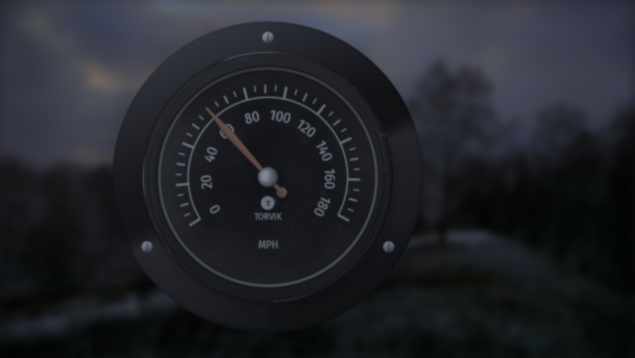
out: 60 mph
